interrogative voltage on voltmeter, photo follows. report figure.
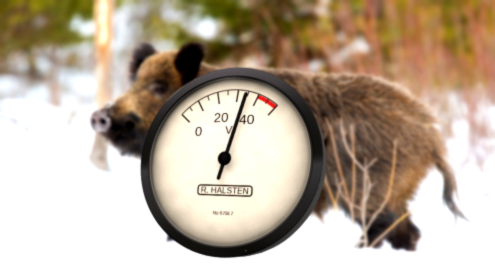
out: 35 V
